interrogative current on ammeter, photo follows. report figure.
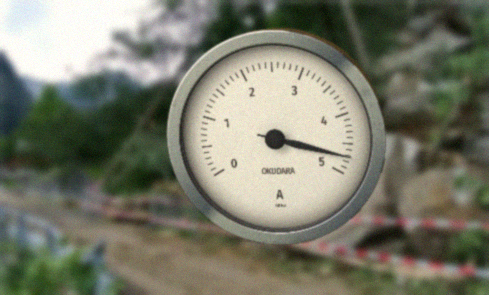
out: 4.7 A
